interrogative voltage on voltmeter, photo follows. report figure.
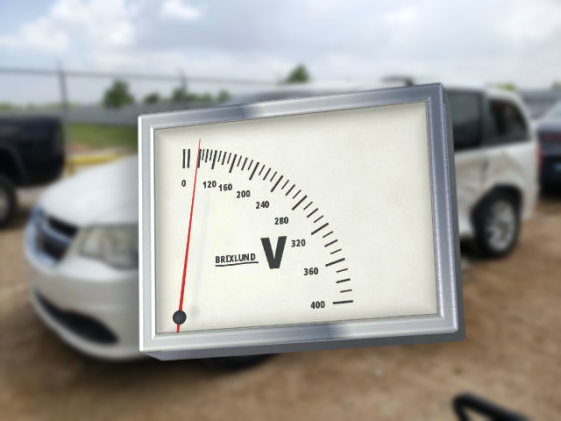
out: 80 V
